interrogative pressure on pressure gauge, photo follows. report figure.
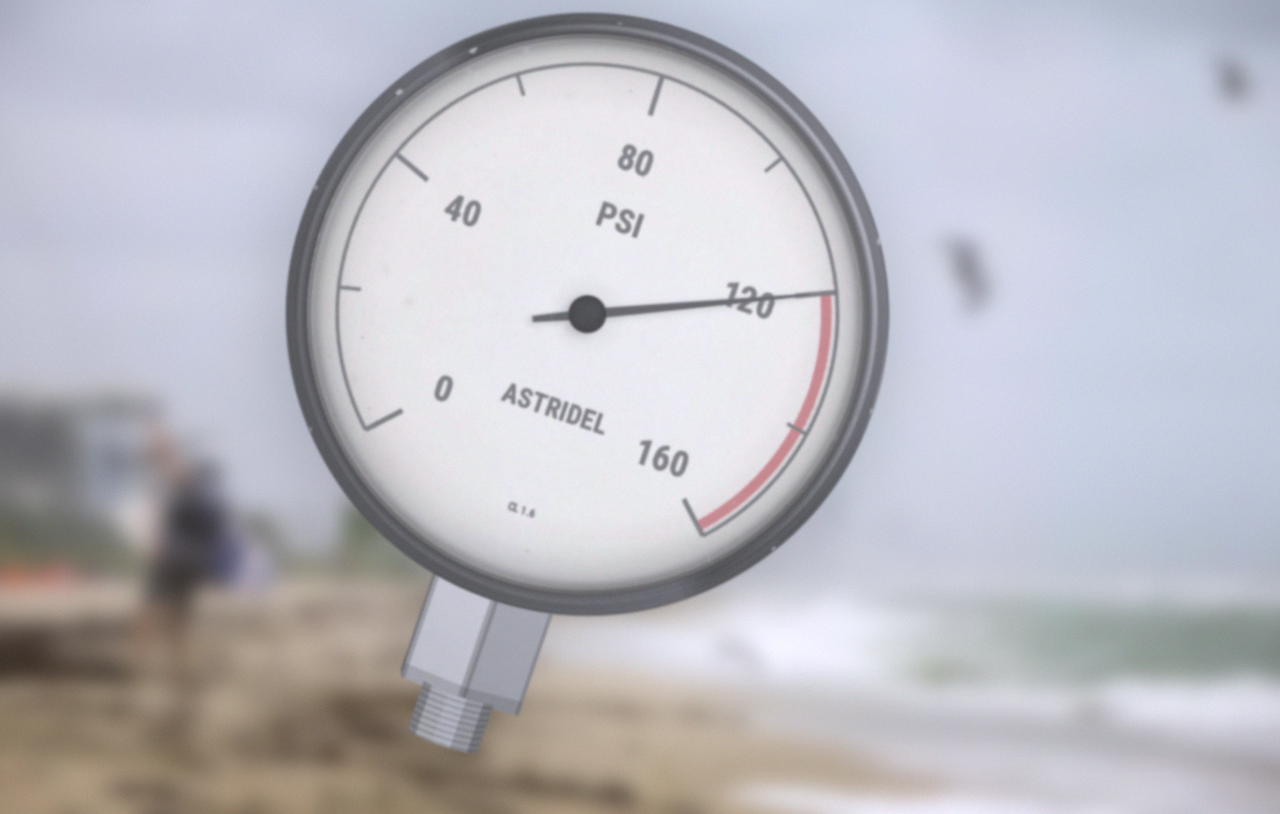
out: 120 psi
